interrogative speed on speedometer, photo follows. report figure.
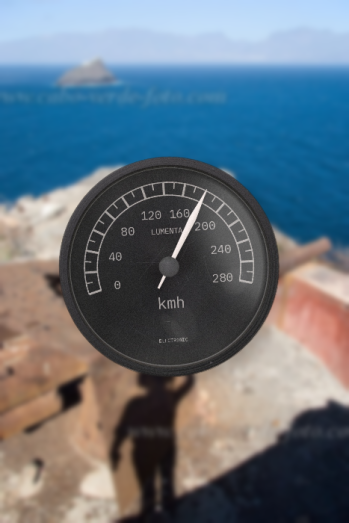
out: 180 km/h
